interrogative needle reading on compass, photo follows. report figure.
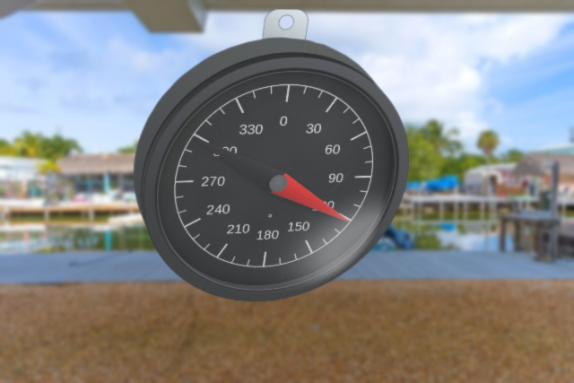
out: 120 °
